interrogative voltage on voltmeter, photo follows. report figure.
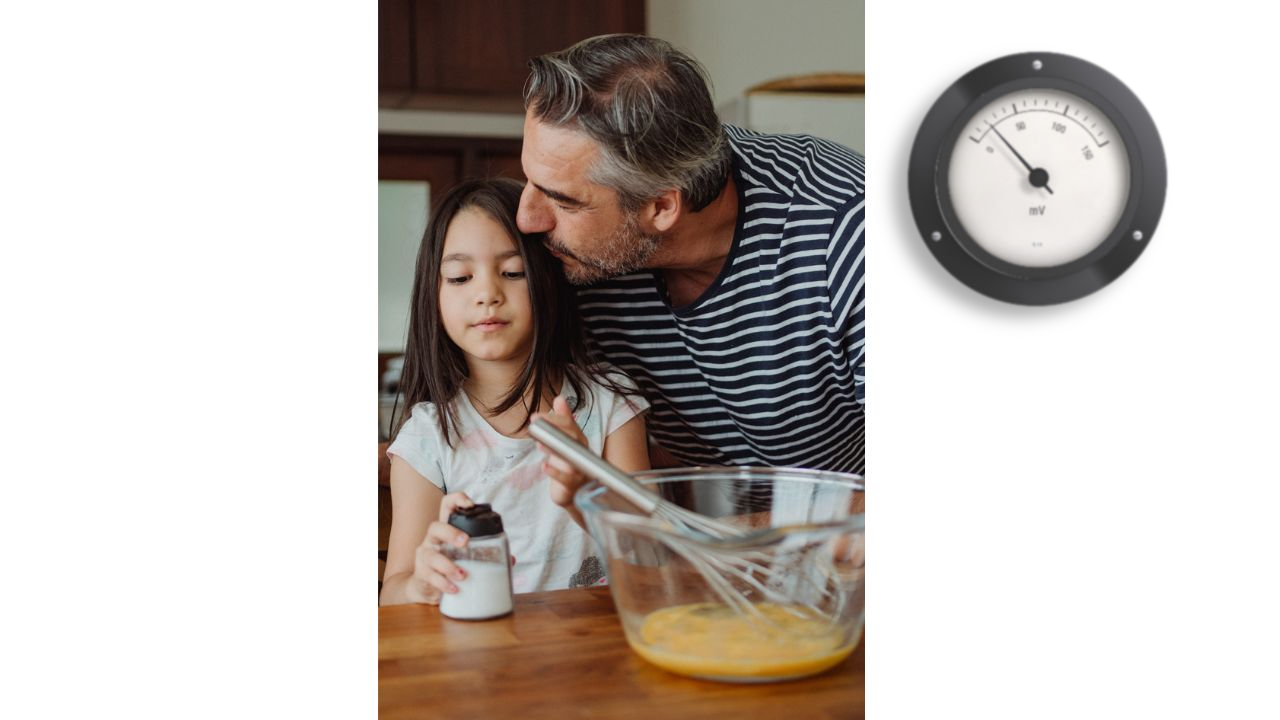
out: 20 mV
